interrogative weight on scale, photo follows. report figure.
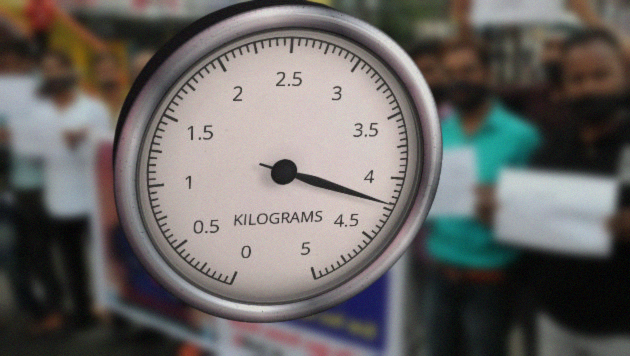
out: 4.2 kg
